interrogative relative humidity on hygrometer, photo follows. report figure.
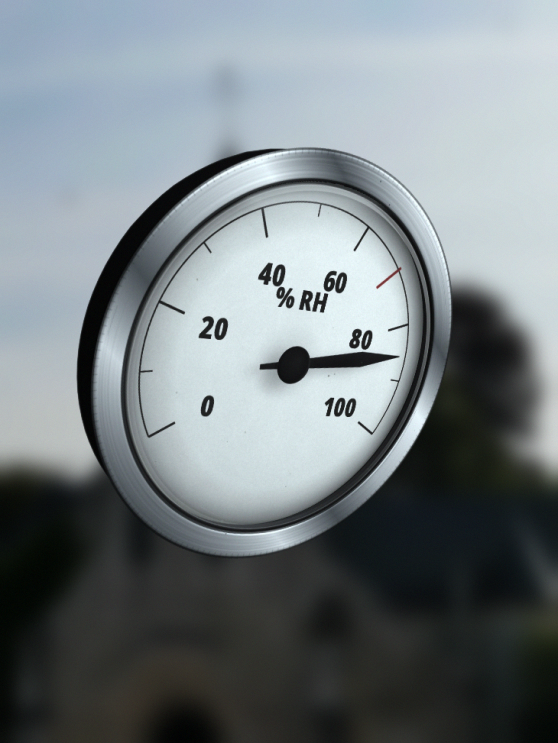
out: 85 %
